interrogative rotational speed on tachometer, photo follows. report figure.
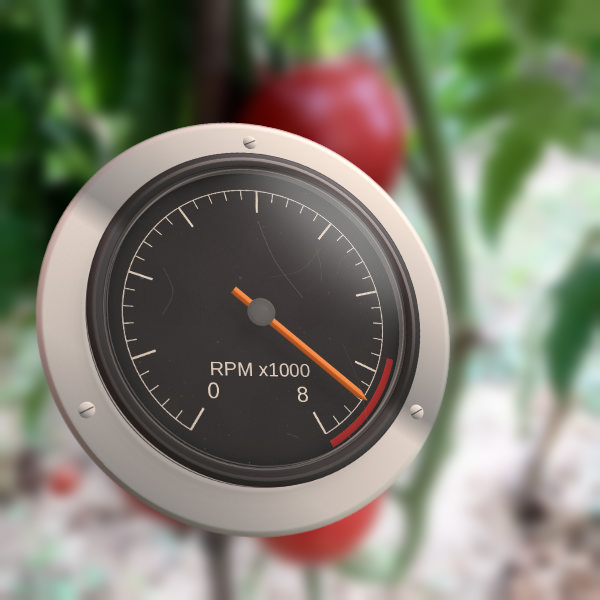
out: 7400 rpm
